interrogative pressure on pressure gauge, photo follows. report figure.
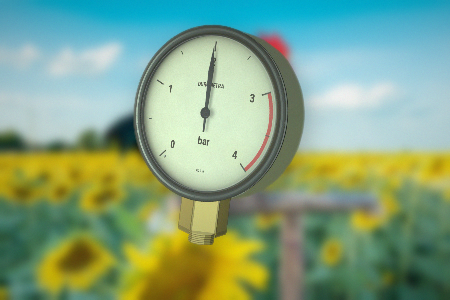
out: 2 bar
